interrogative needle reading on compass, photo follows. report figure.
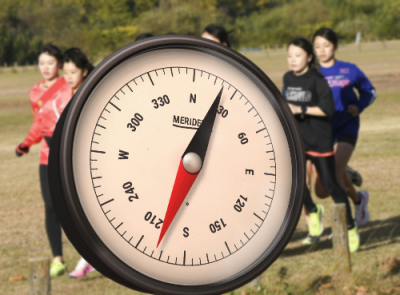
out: 200 °
